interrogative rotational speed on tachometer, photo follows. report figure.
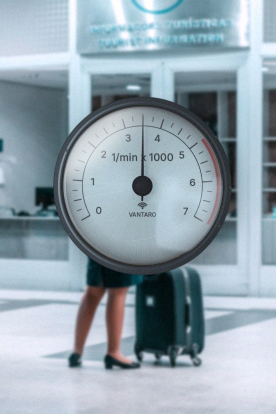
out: 3500 rpm
